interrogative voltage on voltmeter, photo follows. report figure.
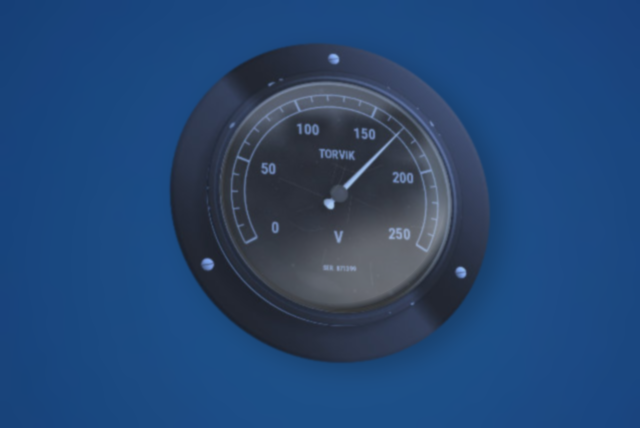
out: 170 V
